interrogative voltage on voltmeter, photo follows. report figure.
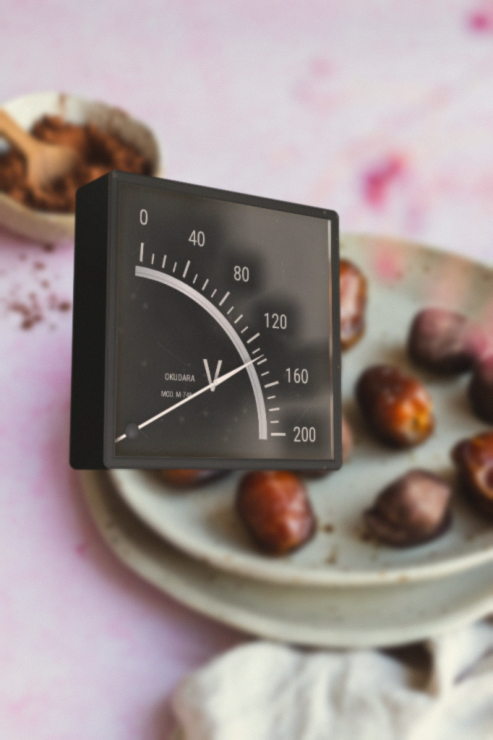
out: 135 V
